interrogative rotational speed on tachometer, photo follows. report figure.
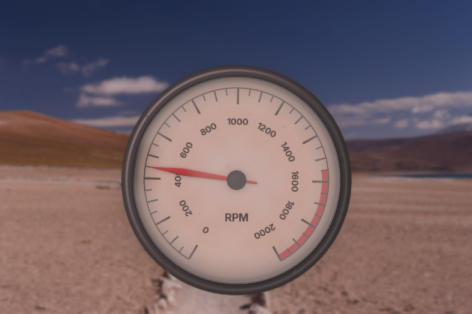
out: 450 rpm
